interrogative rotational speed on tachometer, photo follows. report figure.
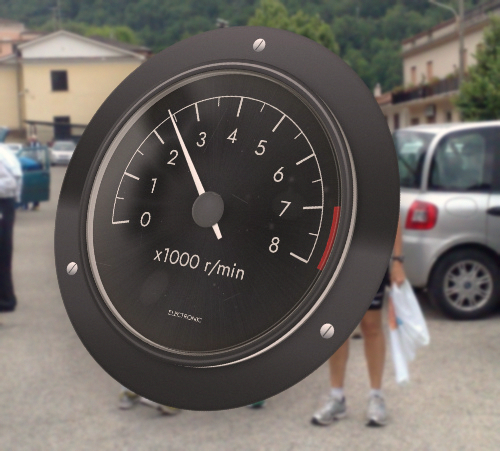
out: 2500 rpm
